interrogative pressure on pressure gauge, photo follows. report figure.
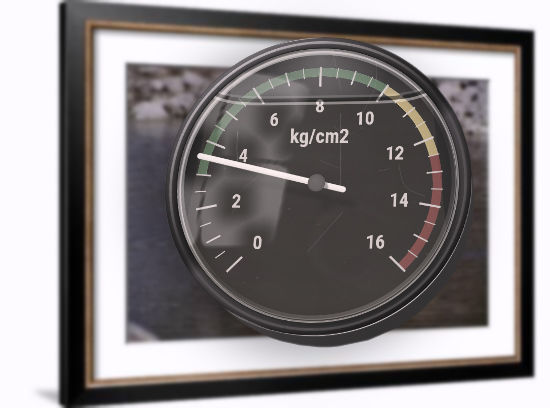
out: 3.5 kg/cm²
